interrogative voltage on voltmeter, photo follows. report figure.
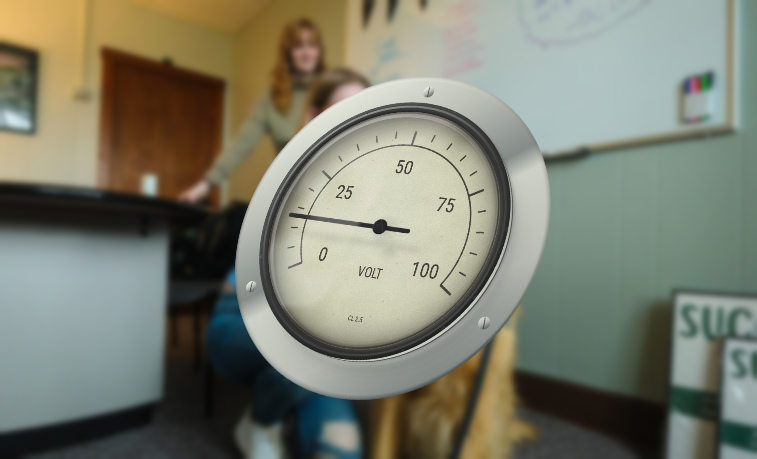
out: 12.5 V
